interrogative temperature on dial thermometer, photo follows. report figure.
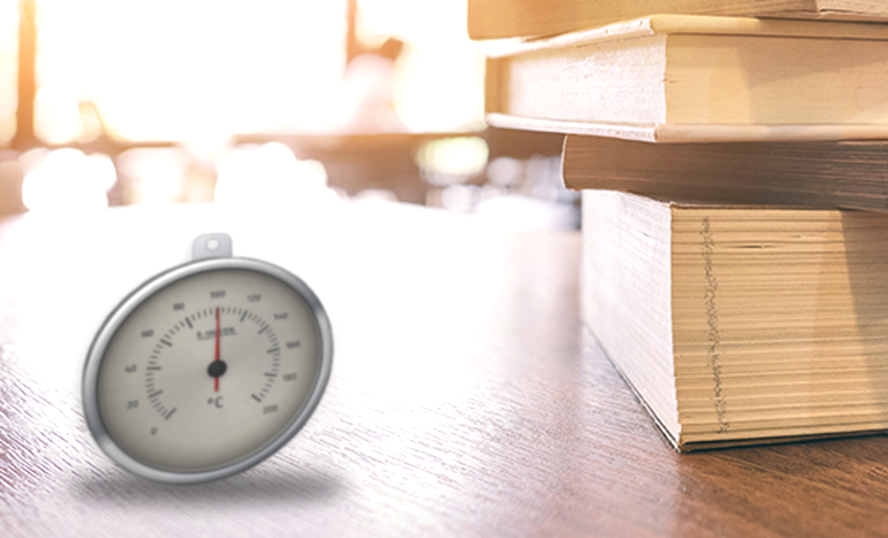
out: 100 °C
